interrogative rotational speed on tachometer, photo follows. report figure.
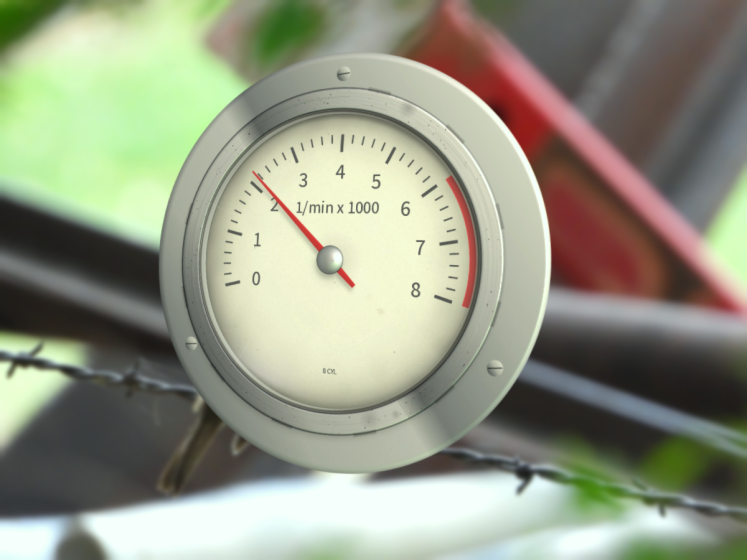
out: 2200 rpm
